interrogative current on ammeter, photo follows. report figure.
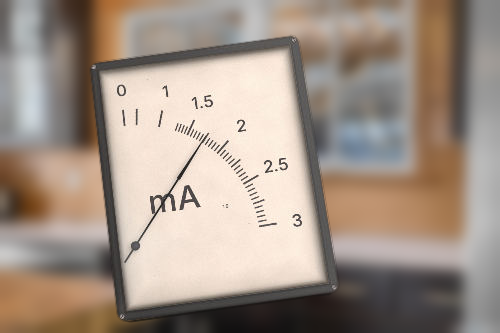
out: 1.75 mA
